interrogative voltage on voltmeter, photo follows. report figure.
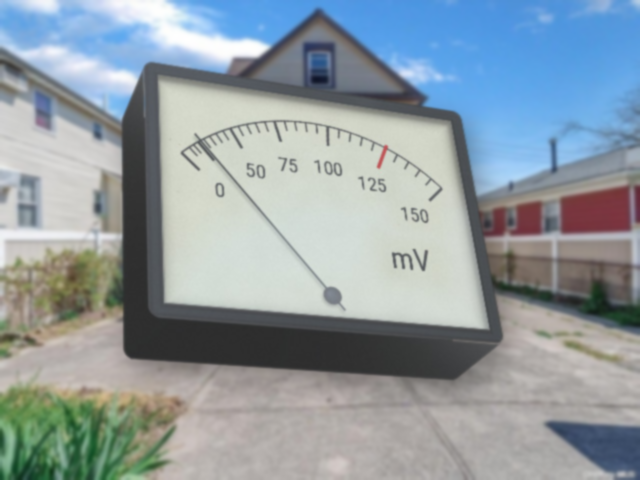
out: 25 mV
